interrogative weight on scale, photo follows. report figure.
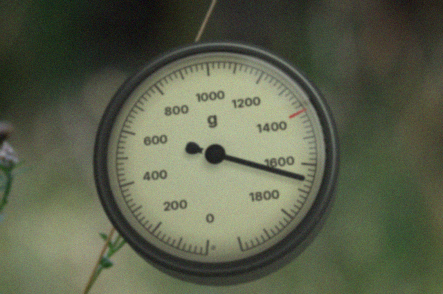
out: 1660 g
